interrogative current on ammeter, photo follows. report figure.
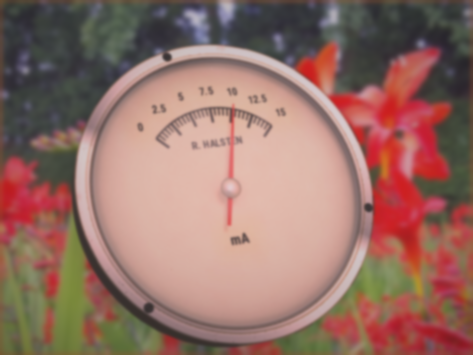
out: 10 mA
